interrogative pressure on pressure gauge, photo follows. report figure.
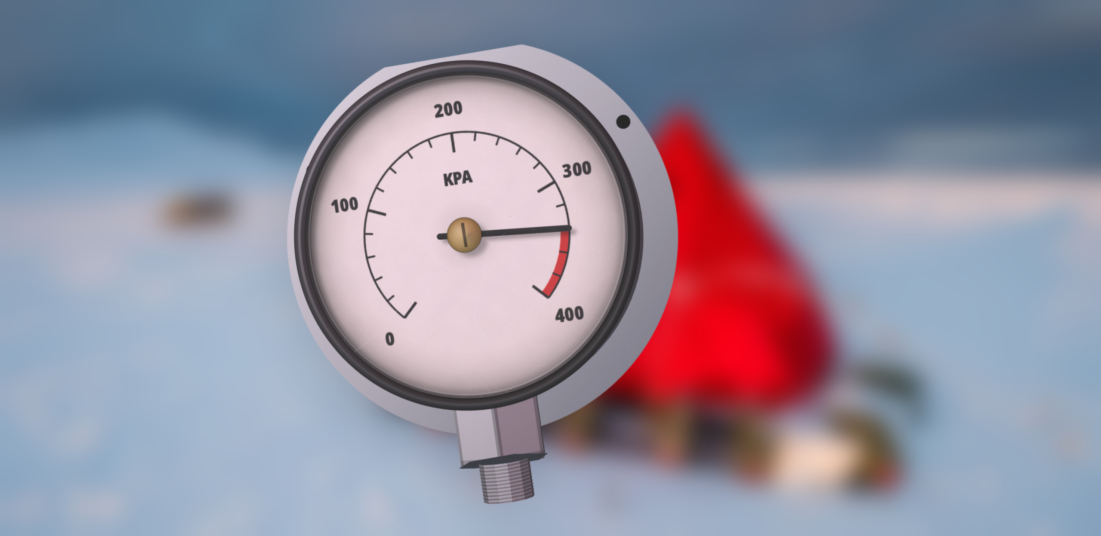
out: 340 kPa
